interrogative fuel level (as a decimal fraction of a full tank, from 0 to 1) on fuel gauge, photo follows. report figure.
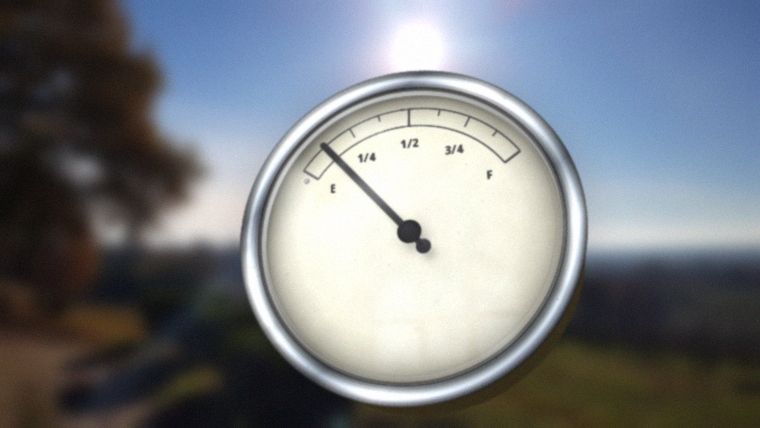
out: 0.125
